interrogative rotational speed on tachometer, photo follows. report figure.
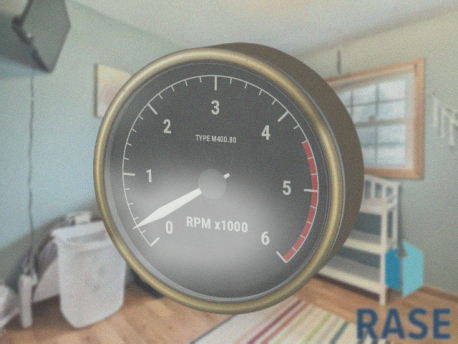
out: 300 rpm
